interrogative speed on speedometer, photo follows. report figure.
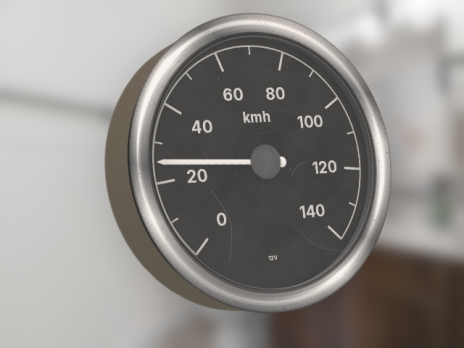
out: 25 km/h
